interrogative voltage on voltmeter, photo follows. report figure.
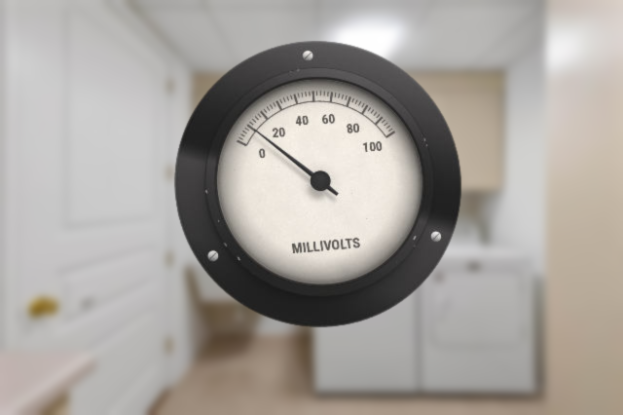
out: 10 mV
